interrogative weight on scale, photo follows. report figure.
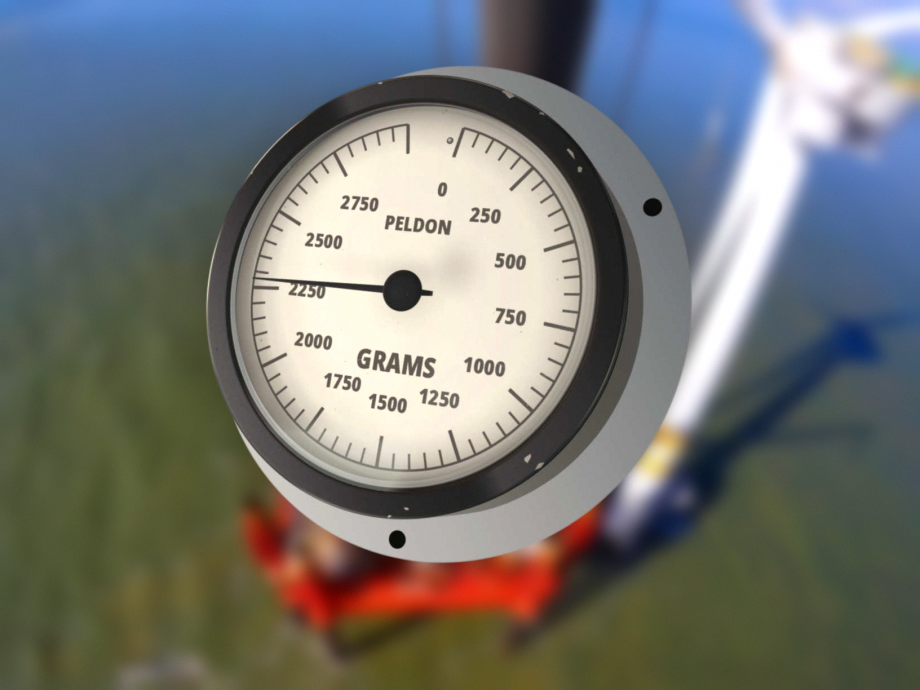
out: 2275 g
